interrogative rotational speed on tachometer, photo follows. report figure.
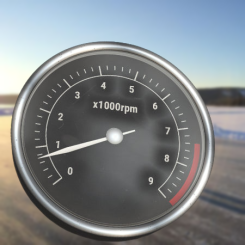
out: 700 rpm
